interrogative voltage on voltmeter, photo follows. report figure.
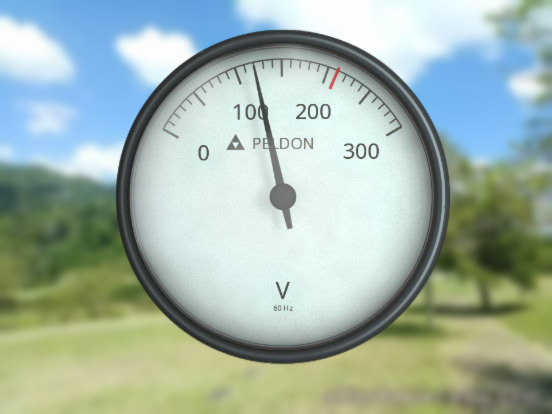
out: 120 V
